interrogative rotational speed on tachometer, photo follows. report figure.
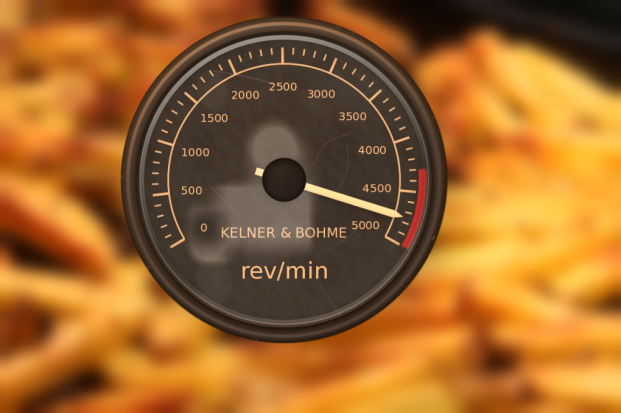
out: 4750 rpm
